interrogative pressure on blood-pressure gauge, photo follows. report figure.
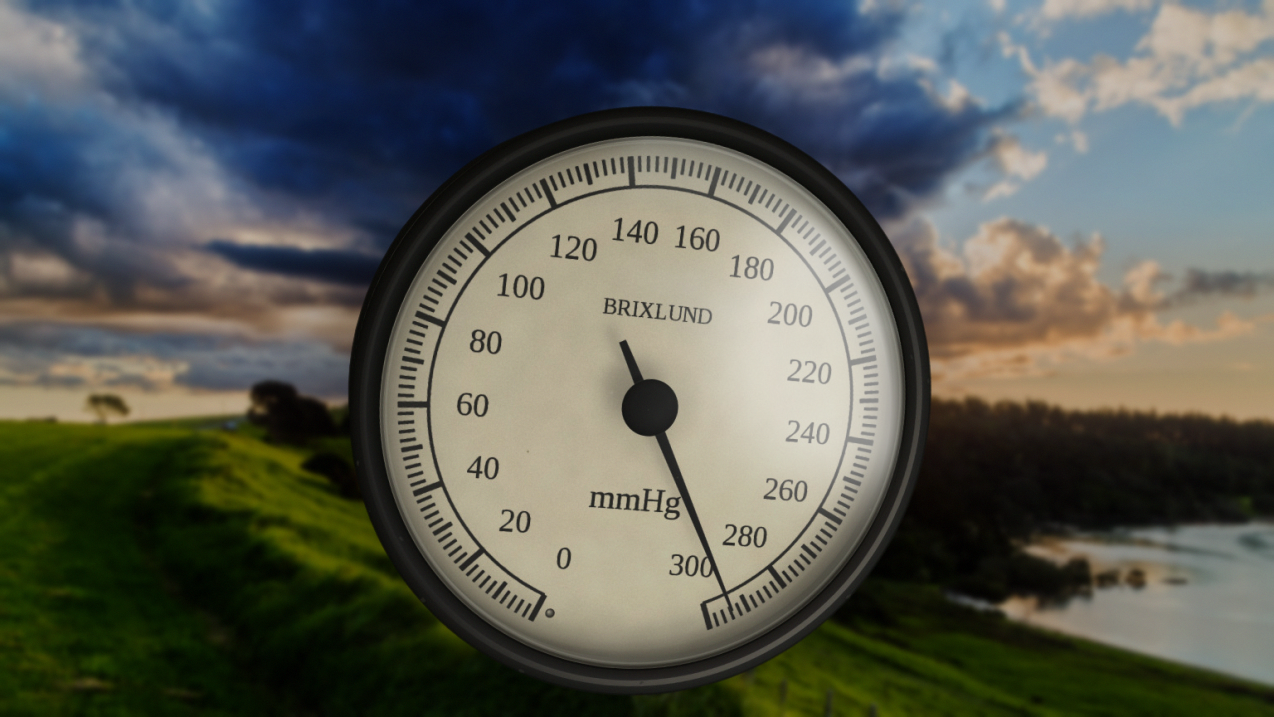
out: 294 mmHg
